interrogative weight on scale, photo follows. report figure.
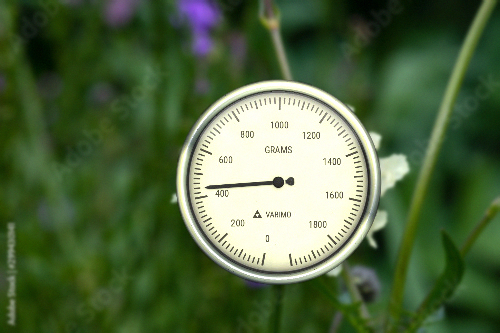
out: 440 g
